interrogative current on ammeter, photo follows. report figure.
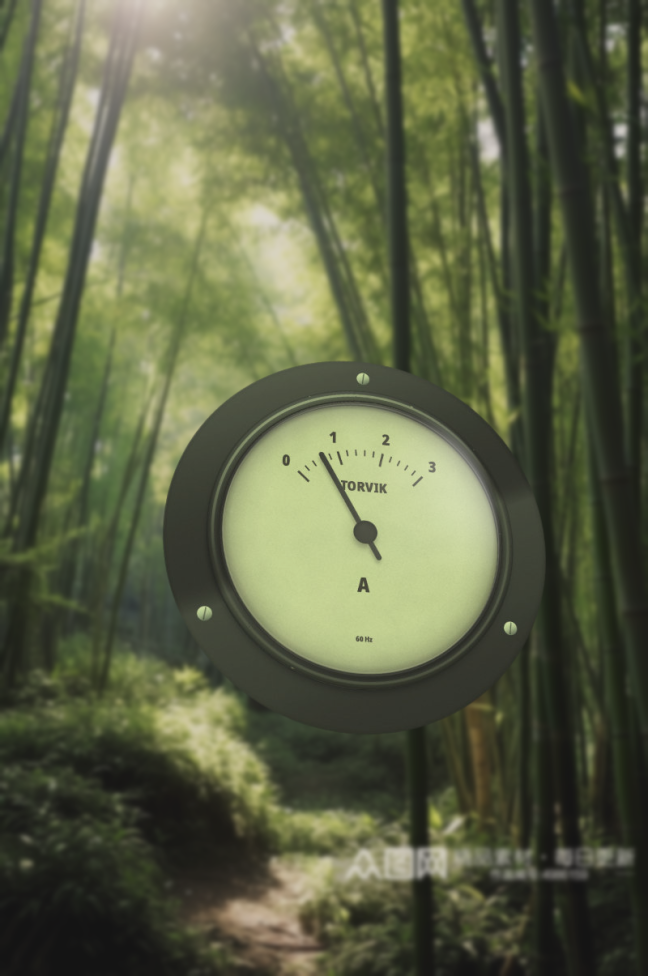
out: 0.6 A
